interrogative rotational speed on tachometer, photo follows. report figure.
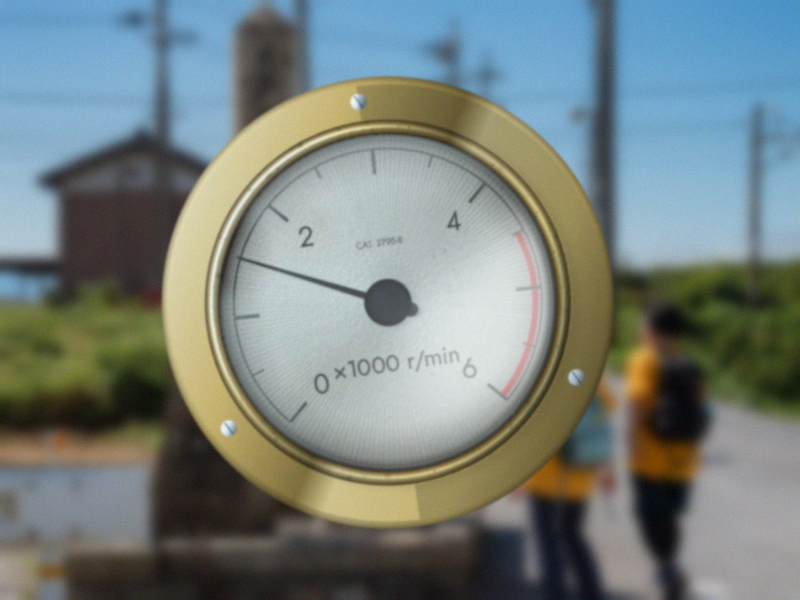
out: 1500 rpm
